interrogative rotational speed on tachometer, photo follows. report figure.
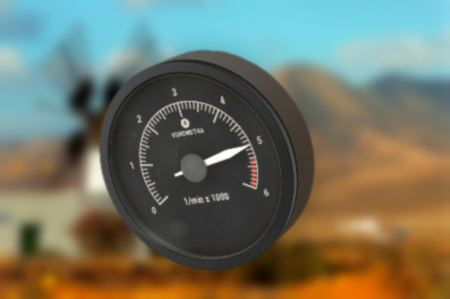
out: 5000 rpm
